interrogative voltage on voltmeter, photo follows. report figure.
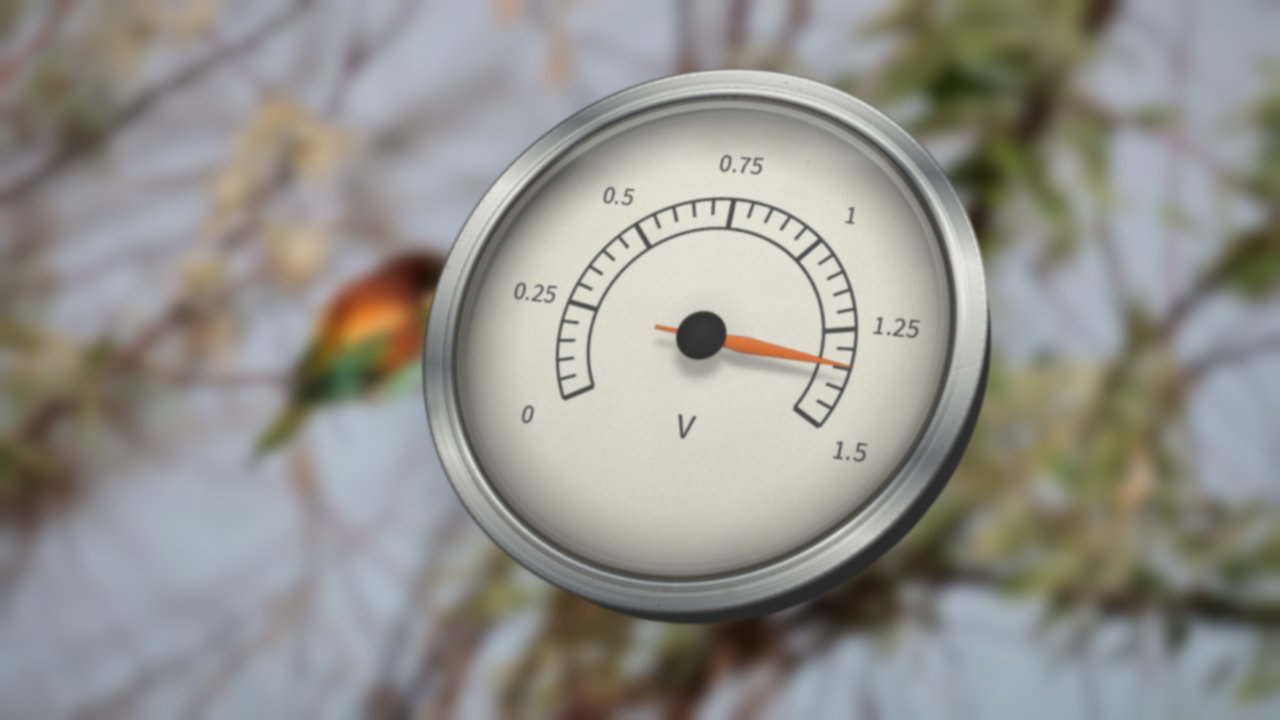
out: 1.35 V
